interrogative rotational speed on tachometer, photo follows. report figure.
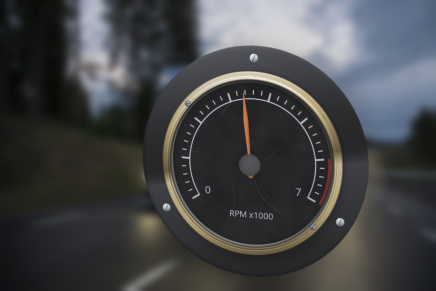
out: 3400 rpm
